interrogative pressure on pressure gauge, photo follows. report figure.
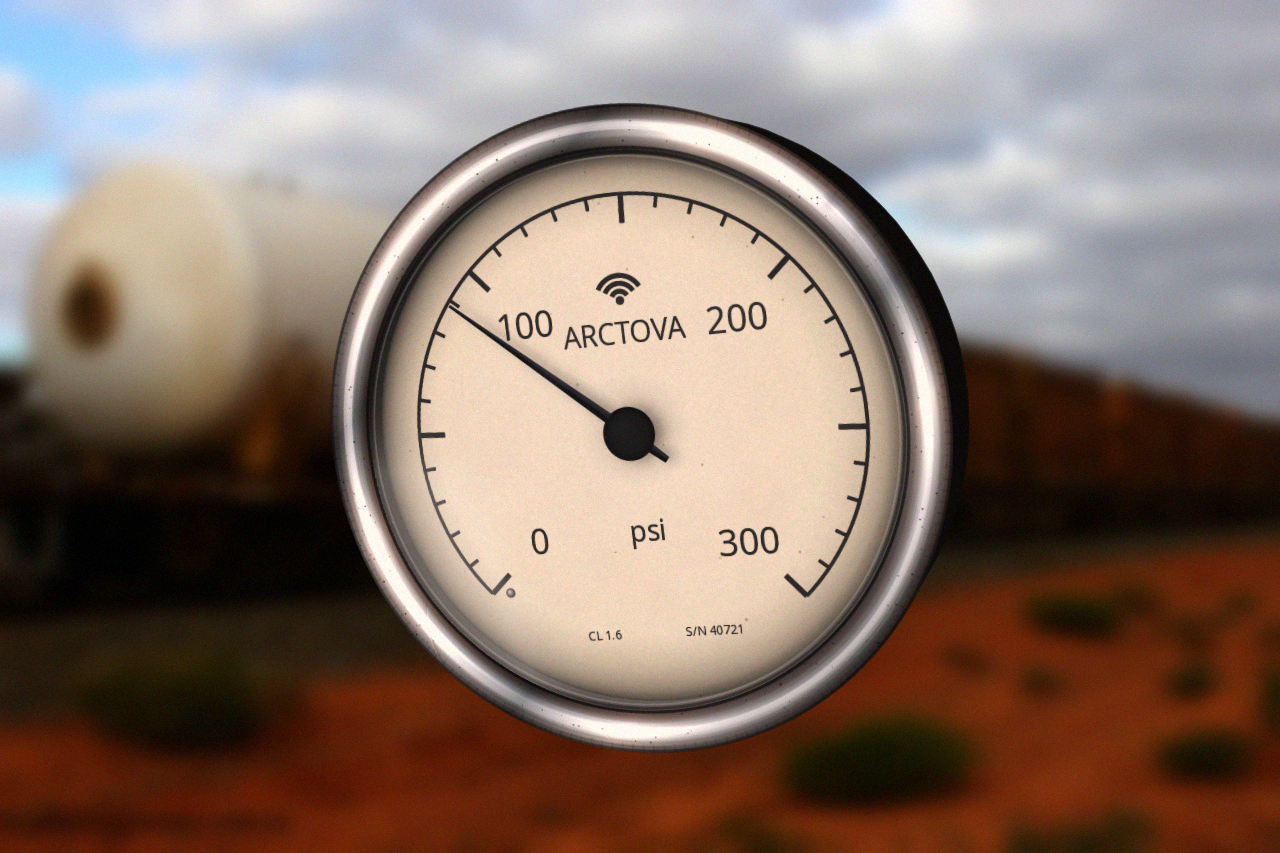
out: 90 psi
